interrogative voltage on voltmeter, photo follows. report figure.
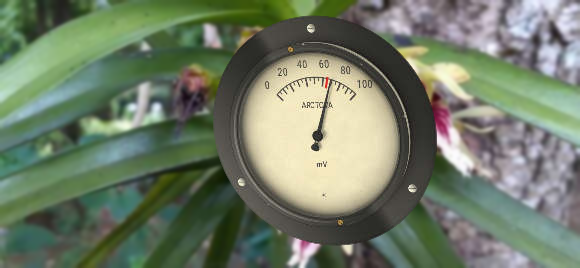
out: 70 mV
